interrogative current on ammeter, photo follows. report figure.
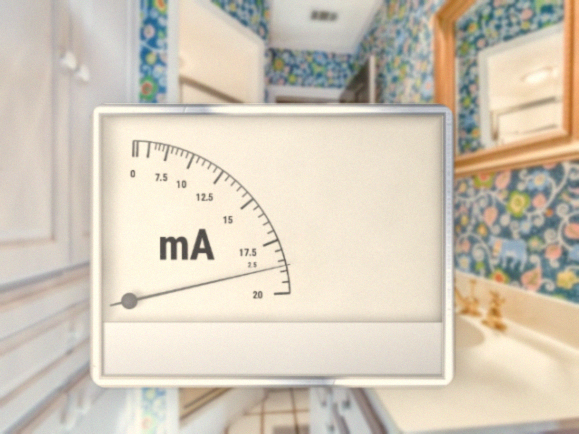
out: 18.75 mA
